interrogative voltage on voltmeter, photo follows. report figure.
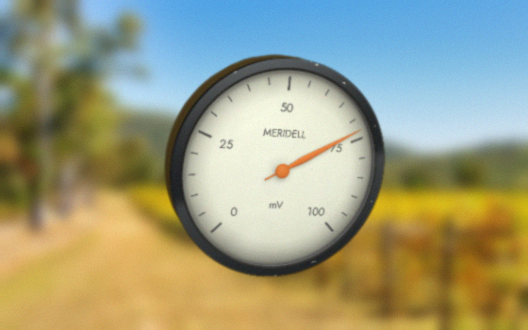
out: 72.5 mV
